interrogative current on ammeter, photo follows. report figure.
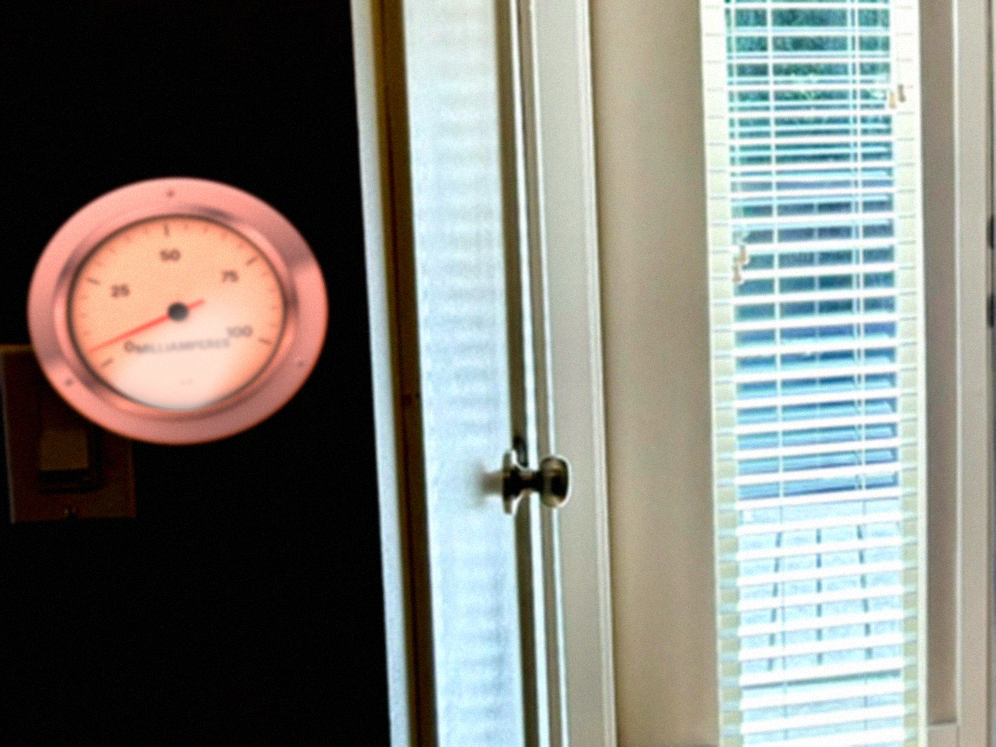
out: 5 mA
